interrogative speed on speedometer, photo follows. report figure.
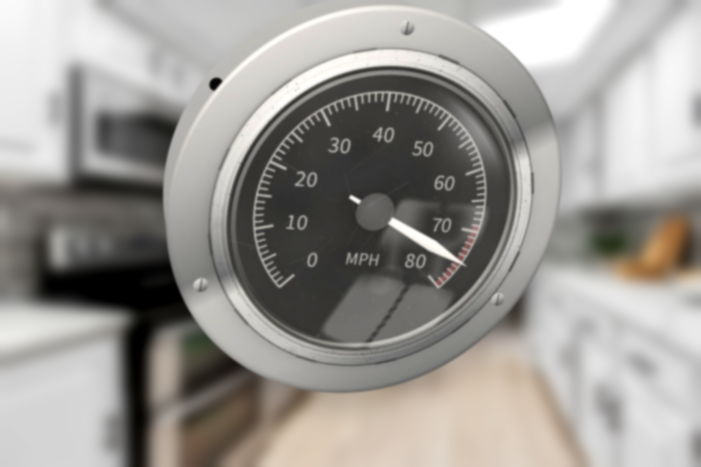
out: 75 mph
